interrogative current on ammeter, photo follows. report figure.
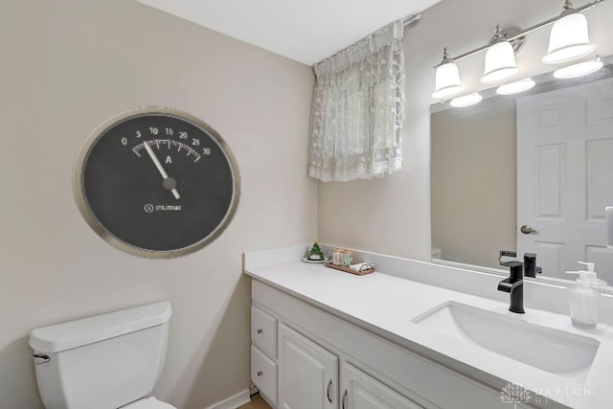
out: 5 A
